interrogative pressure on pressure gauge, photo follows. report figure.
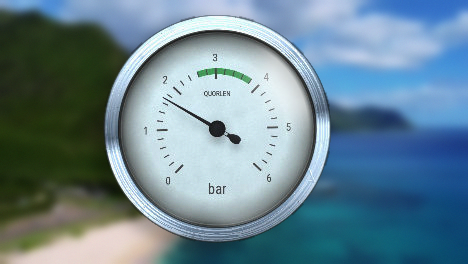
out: 1.7 bar
